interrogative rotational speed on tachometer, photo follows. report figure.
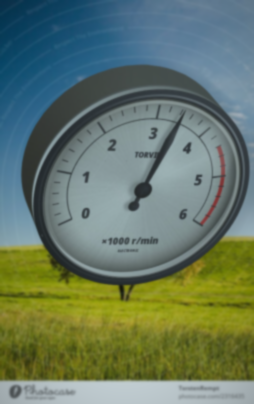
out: 3400 rpm
